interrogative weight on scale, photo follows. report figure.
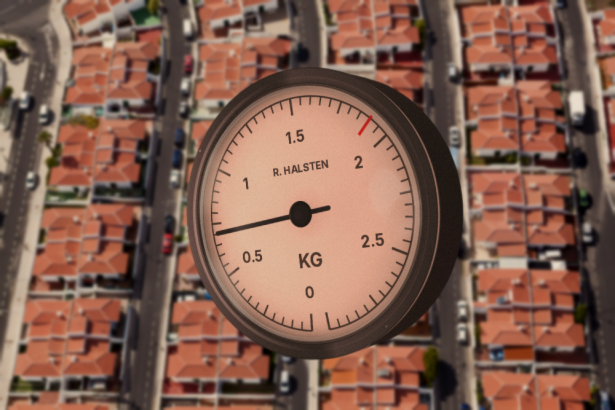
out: 0.7 kg
